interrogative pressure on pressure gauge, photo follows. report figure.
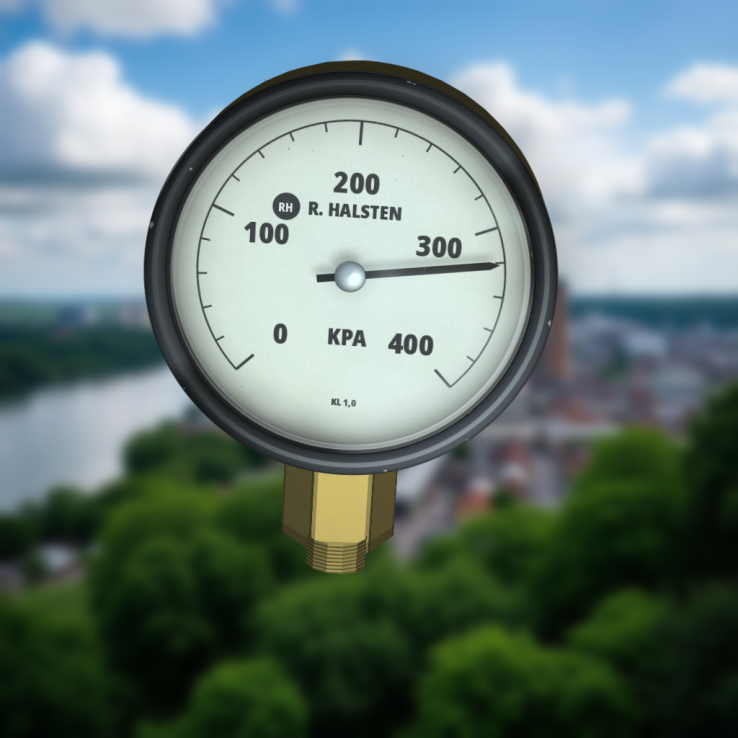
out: 320 kPa
